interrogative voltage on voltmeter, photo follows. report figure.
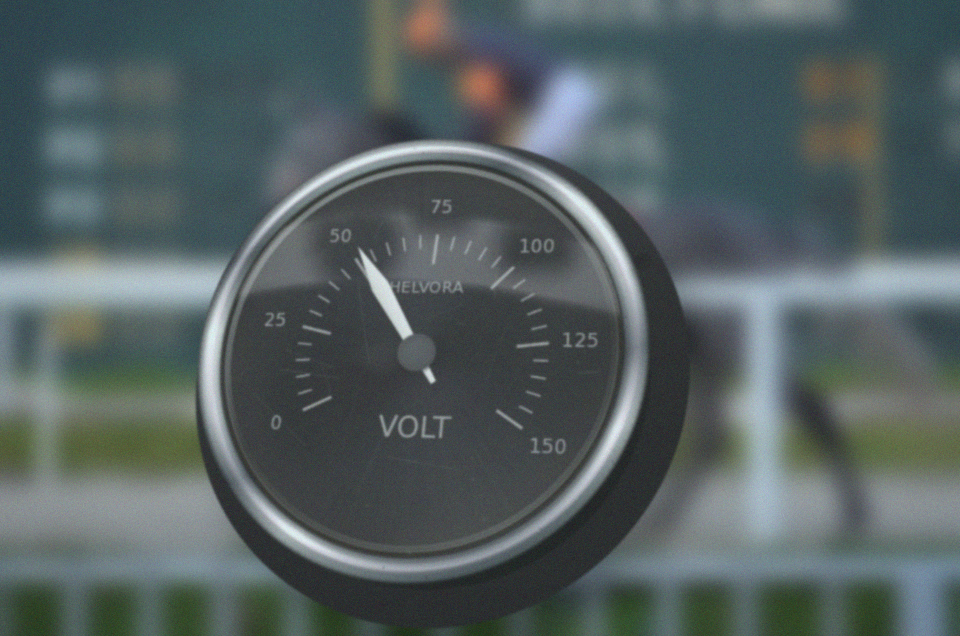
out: 52.5 V
